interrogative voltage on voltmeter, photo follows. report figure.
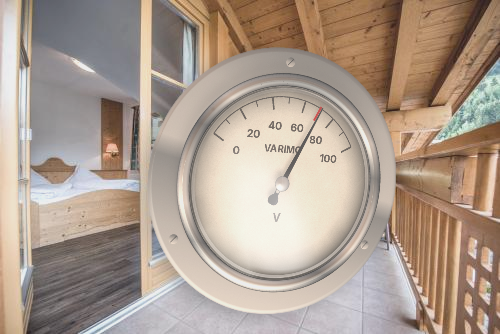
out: 70 V
